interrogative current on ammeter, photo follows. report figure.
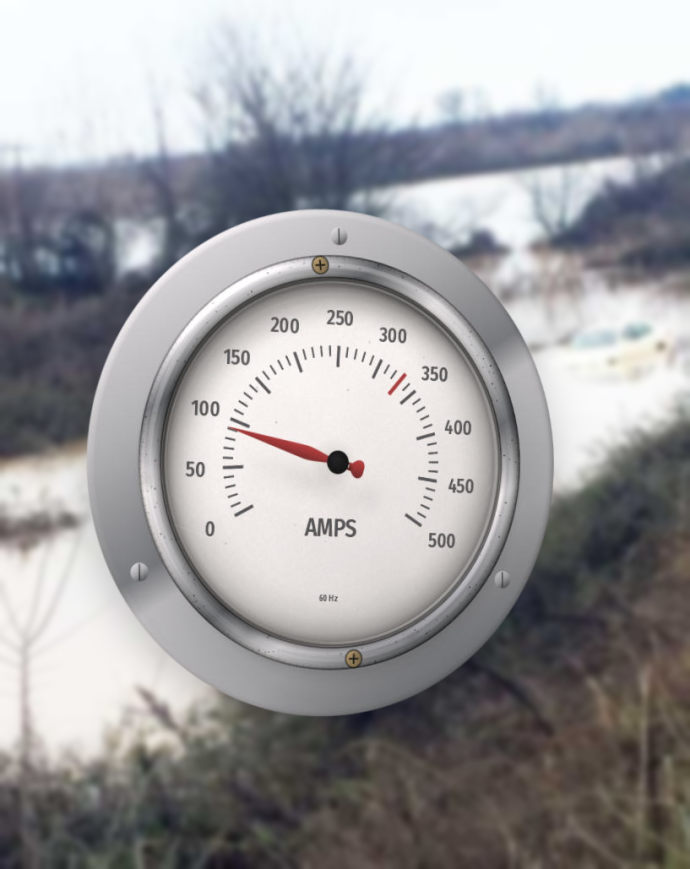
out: 90 A
